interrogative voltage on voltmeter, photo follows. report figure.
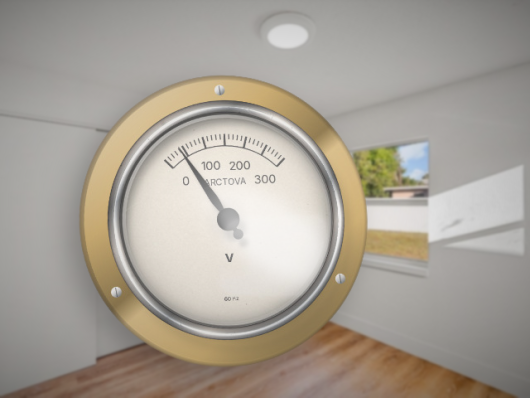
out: 40 V
